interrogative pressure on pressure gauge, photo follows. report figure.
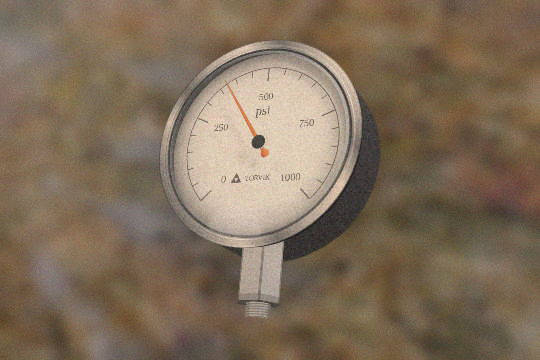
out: 375 psi
